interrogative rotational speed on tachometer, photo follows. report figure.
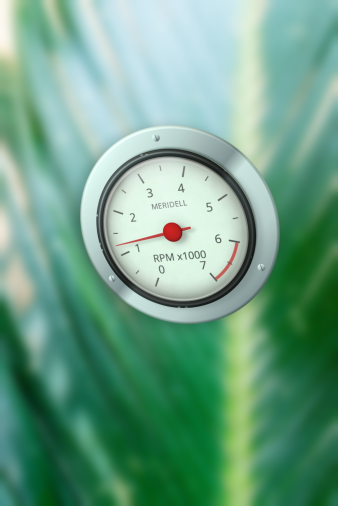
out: 1250 rpm
